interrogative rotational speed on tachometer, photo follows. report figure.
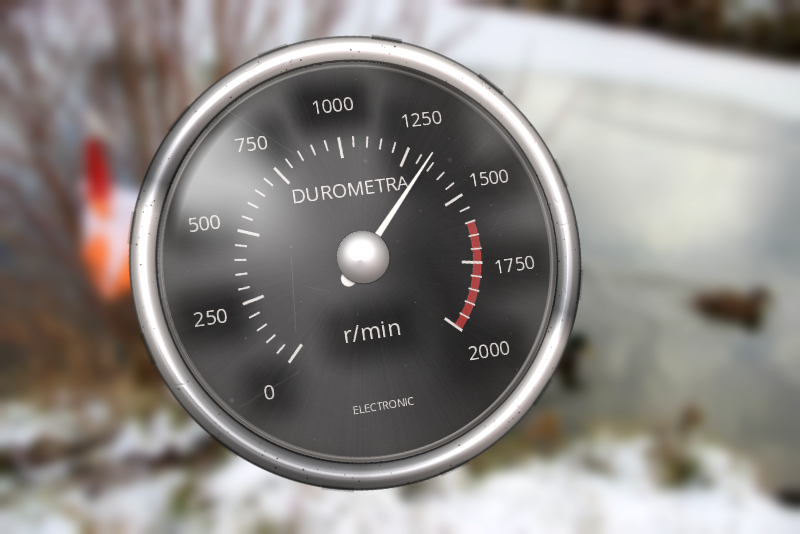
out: 1325 rpm
